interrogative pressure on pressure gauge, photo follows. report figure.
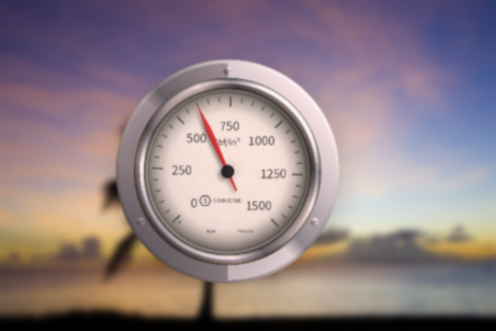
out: 600 psi
